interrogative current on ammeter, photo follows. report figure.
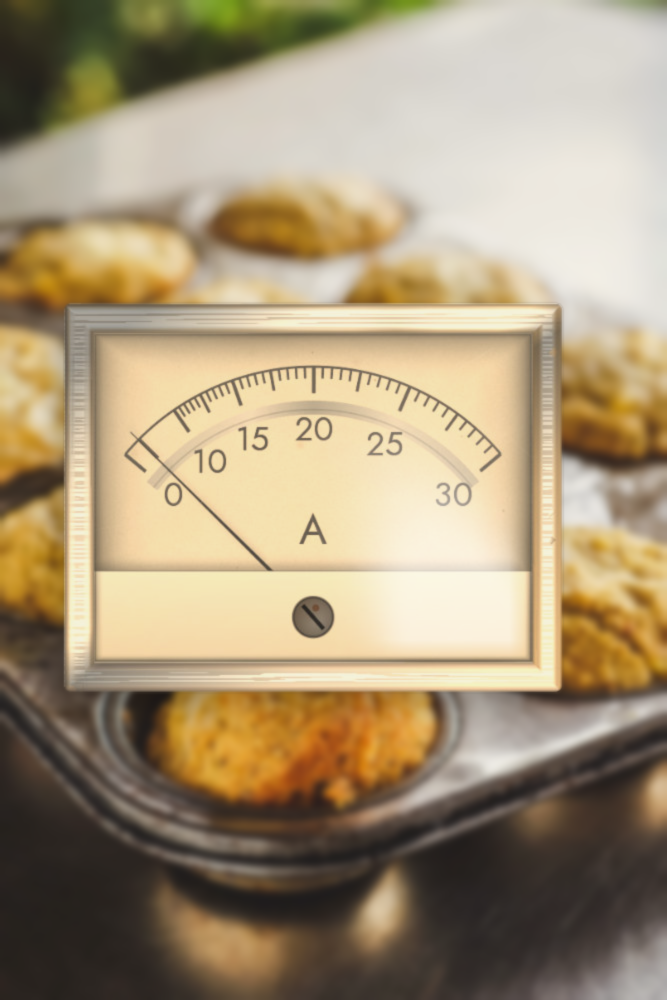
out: 5 A
